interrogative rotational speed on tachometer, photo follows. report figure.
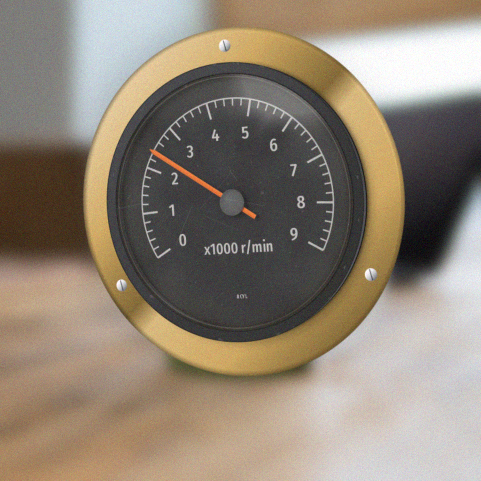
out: 2400 rpm
